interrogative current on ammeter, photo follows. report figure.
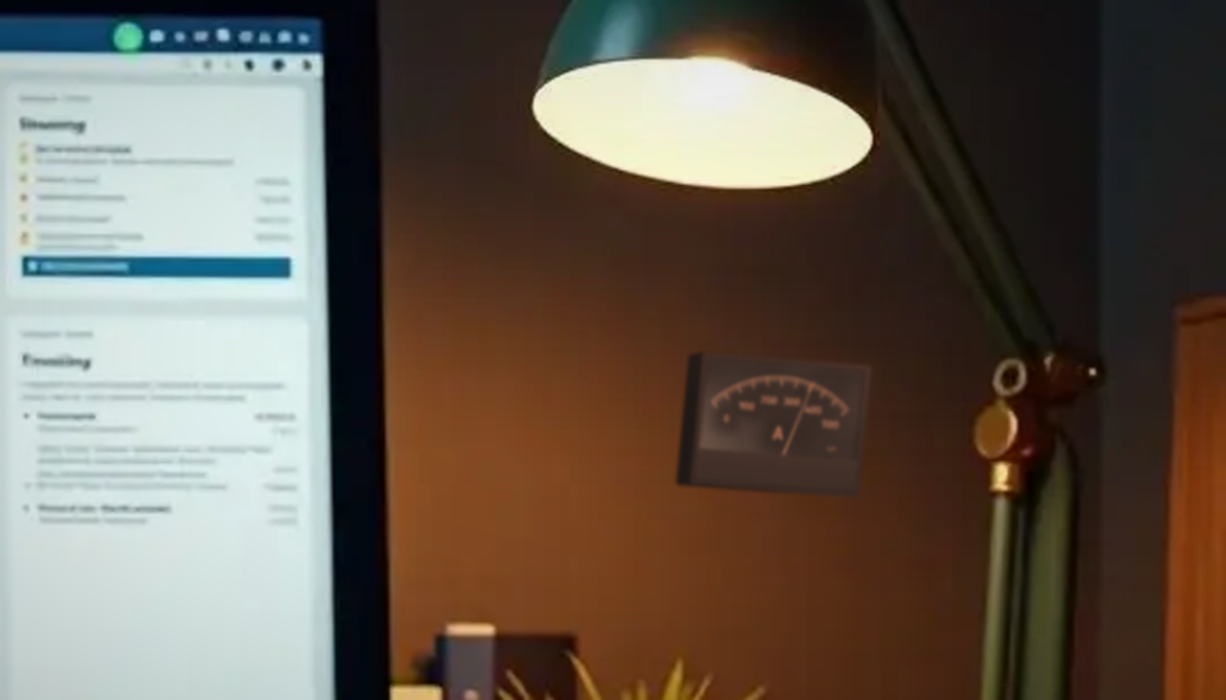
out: 350 A
